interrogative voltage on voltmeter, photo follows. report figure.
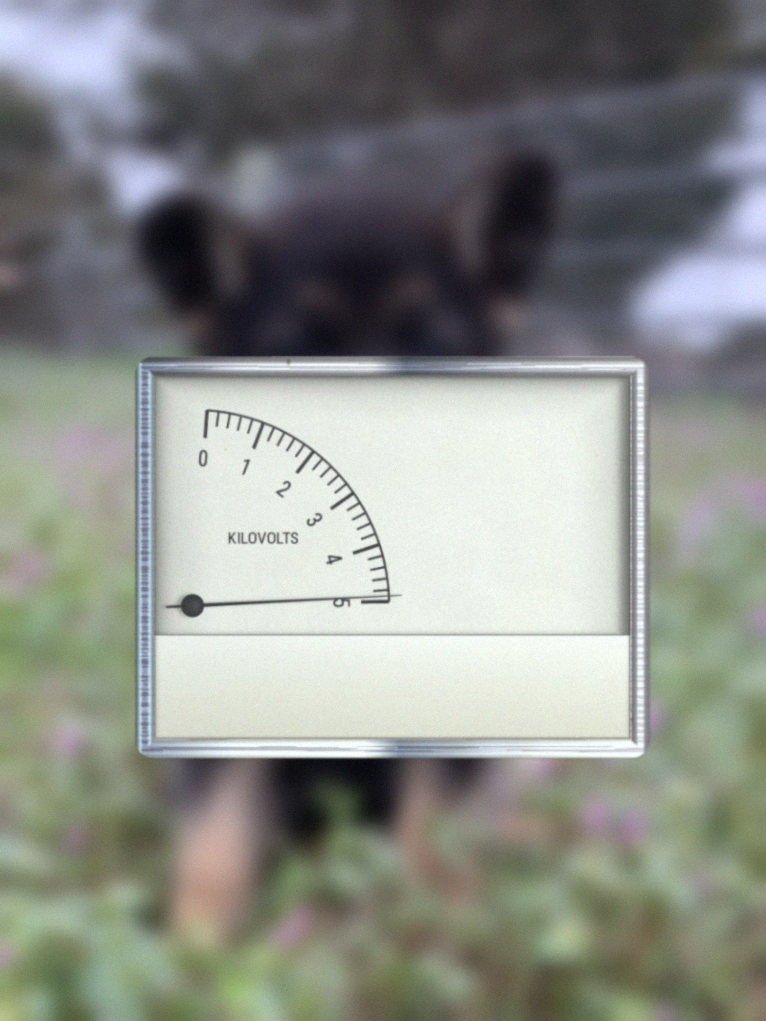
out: 4.9 kV
